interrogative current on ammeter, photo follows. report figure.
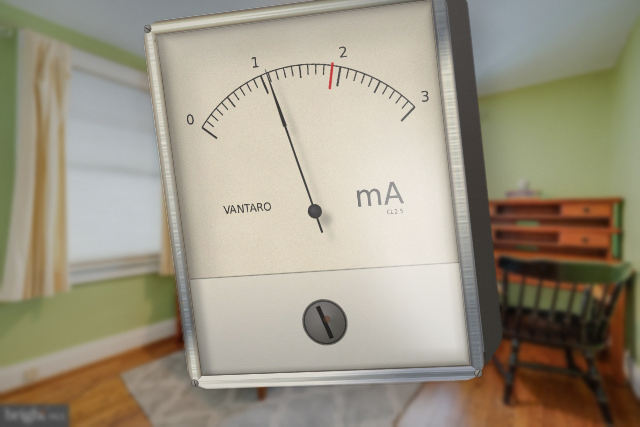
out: 1.1 mA
